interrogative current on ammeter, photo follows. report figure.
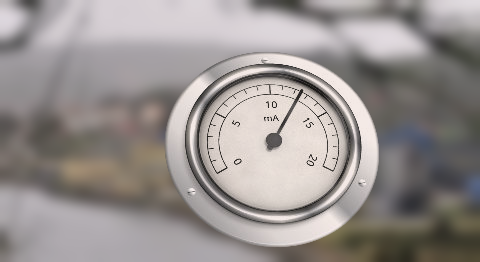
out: 12.5 mA
